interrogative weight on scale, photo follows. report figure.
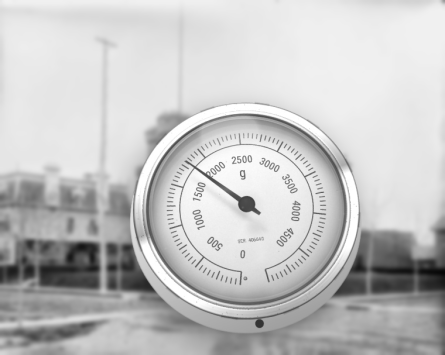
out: 1800 g
